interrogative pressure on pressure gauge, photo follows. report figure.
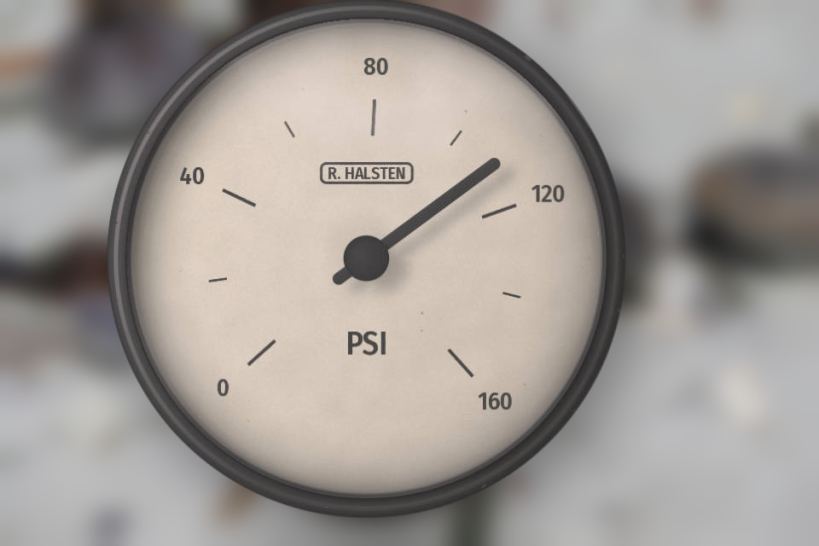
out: 110 psi
